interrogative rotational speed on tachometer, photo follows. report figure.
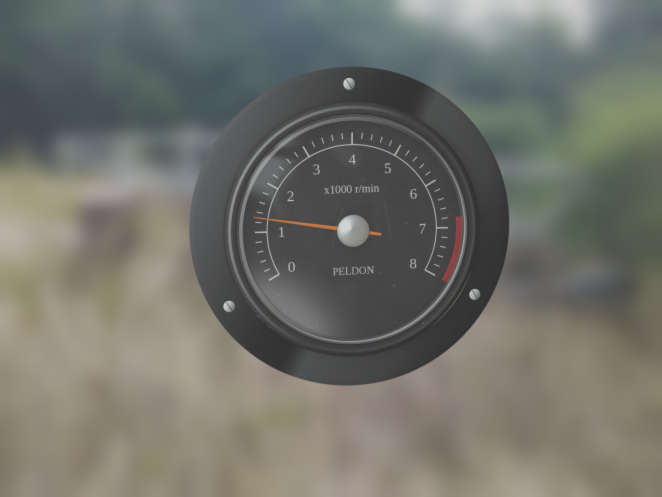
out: 1300 rpm
